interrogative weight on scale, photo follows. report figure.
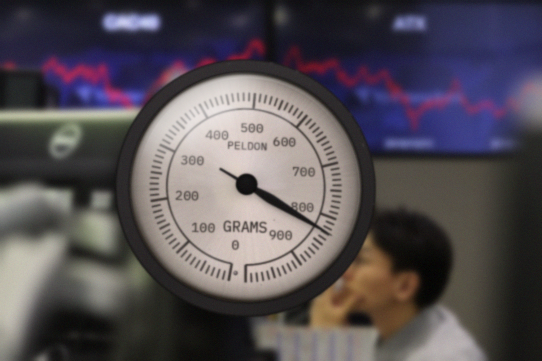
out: 830 g
